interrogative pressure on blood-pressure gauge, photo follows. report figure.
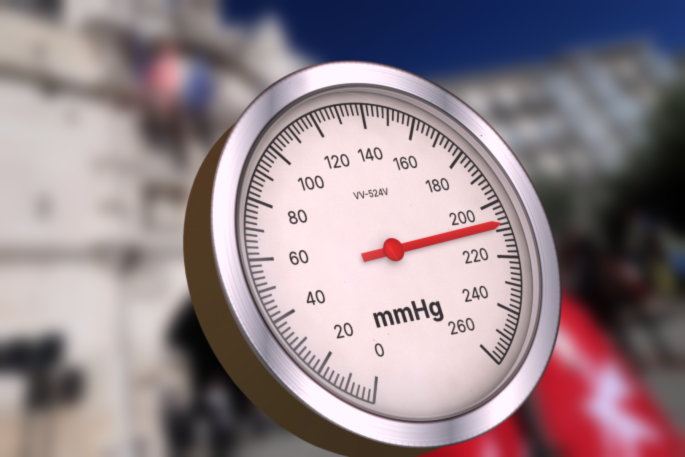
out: 208 mmHg
